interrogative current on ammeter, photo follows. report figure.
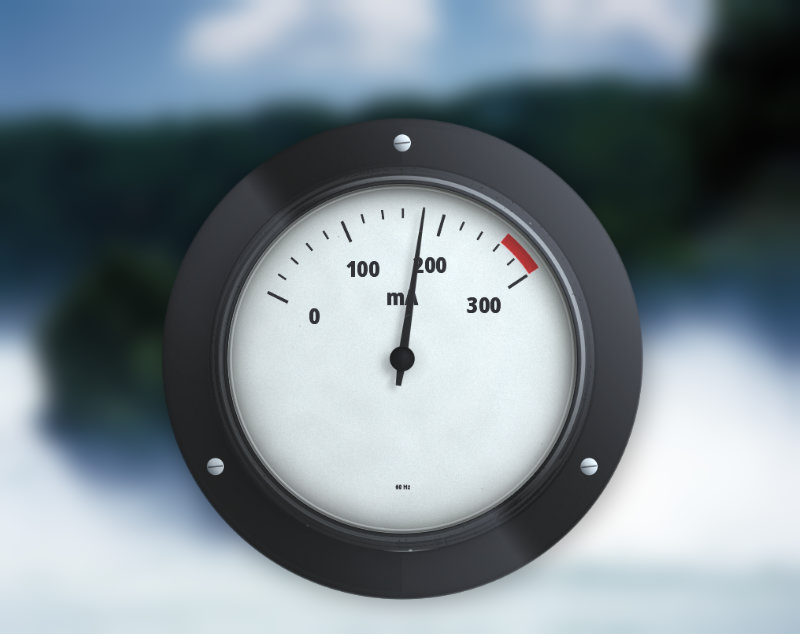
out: 180 mA
